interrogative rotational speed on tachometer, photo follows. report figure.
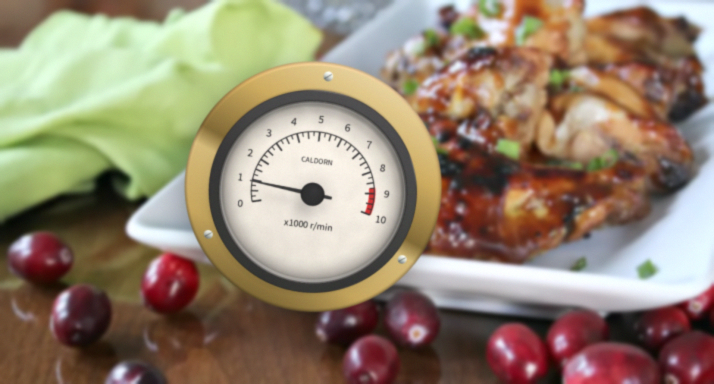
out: 1000 rpm
